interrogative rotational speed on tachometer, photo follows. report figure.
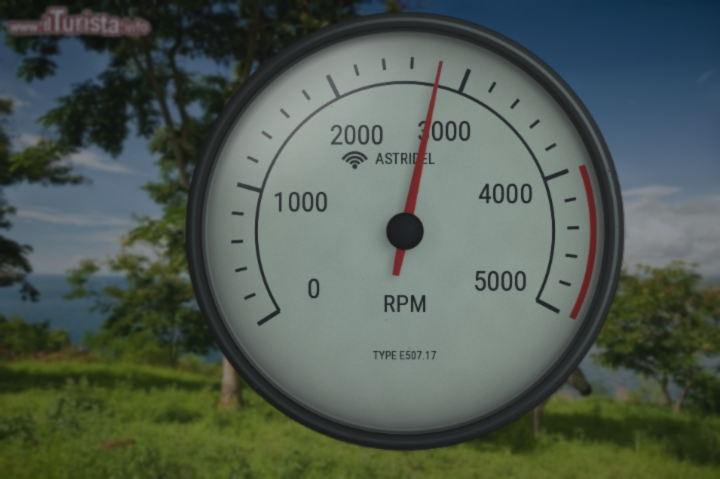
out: 2800 rpm
